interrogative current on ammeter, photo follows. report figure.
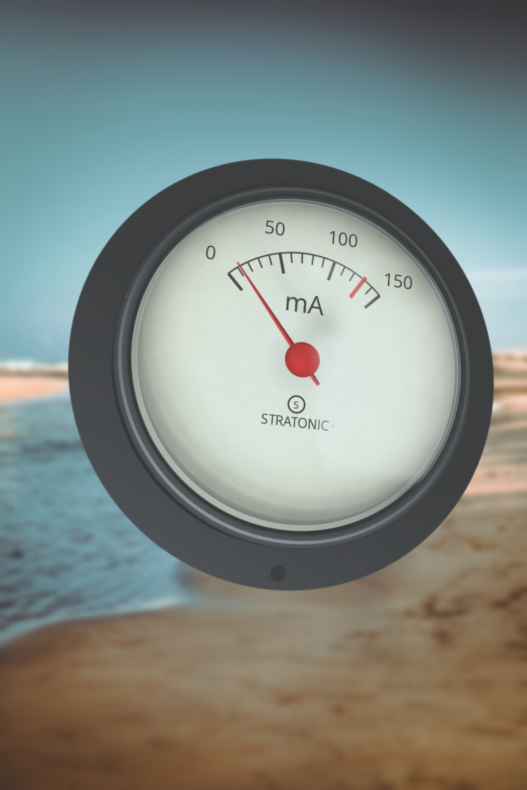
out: 10 mA
